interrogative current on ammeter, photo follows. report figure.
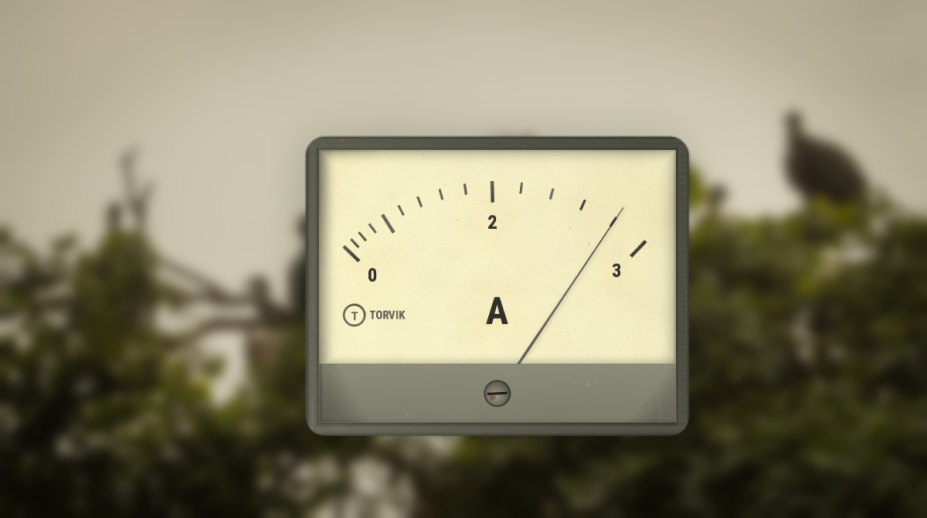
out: 2.8 A
